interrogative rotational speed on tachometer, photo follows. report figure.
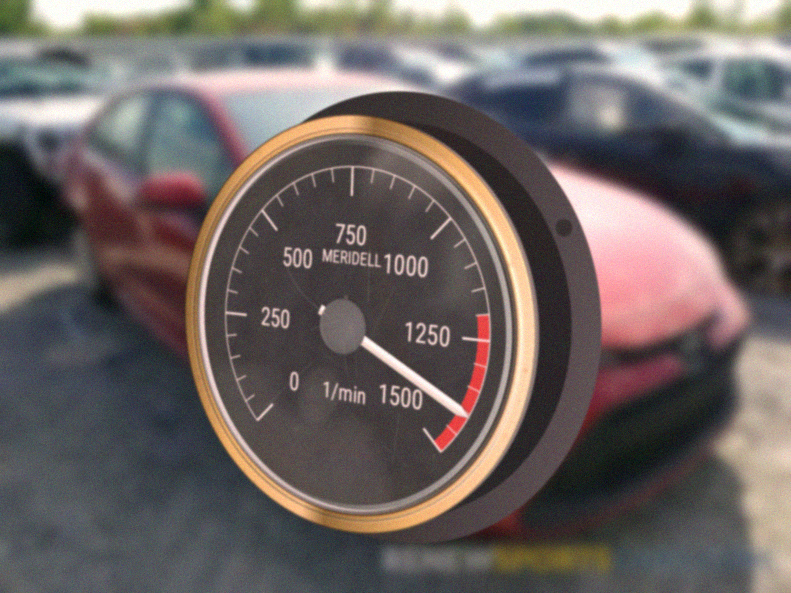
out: 1400 rpm
